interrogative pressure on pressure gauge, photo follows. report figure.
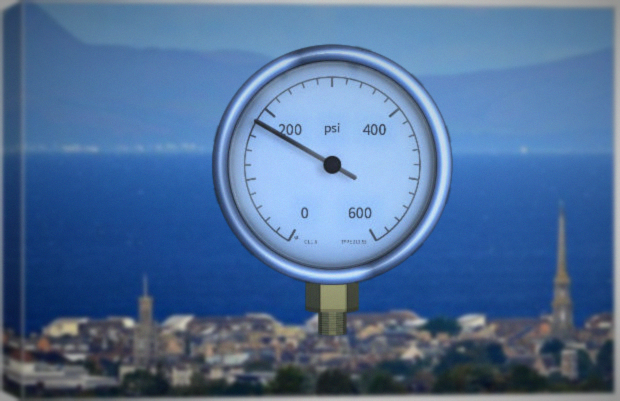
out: 180 psi
